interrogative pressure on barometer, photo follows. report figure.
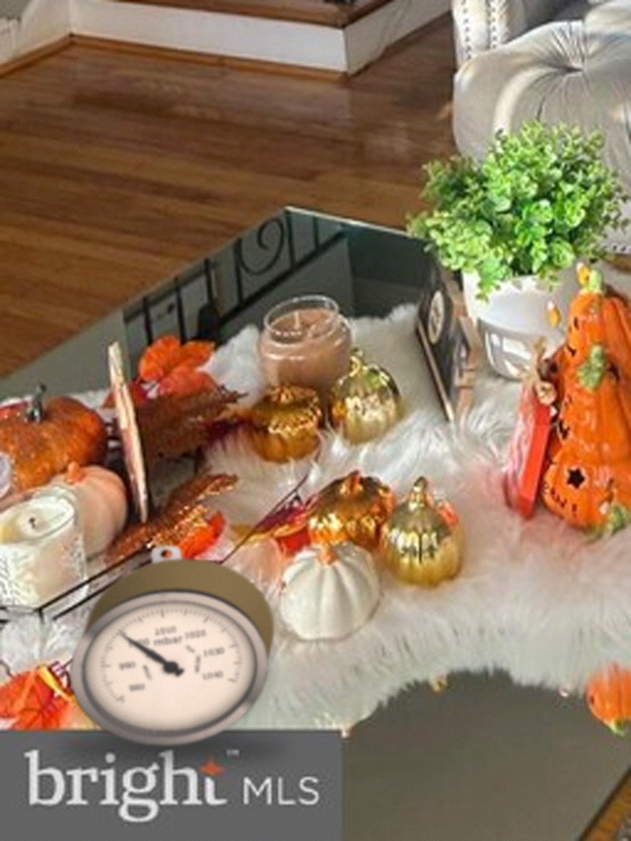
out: 1000 mbar
